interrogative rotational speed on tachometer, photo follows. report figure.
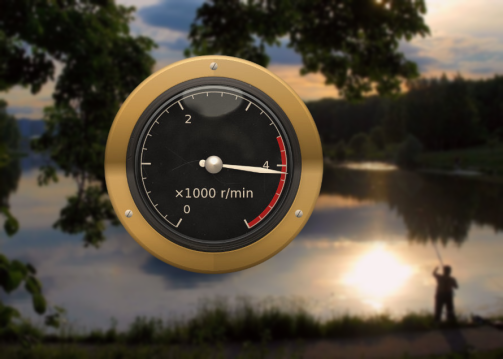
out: 4100 rpm
